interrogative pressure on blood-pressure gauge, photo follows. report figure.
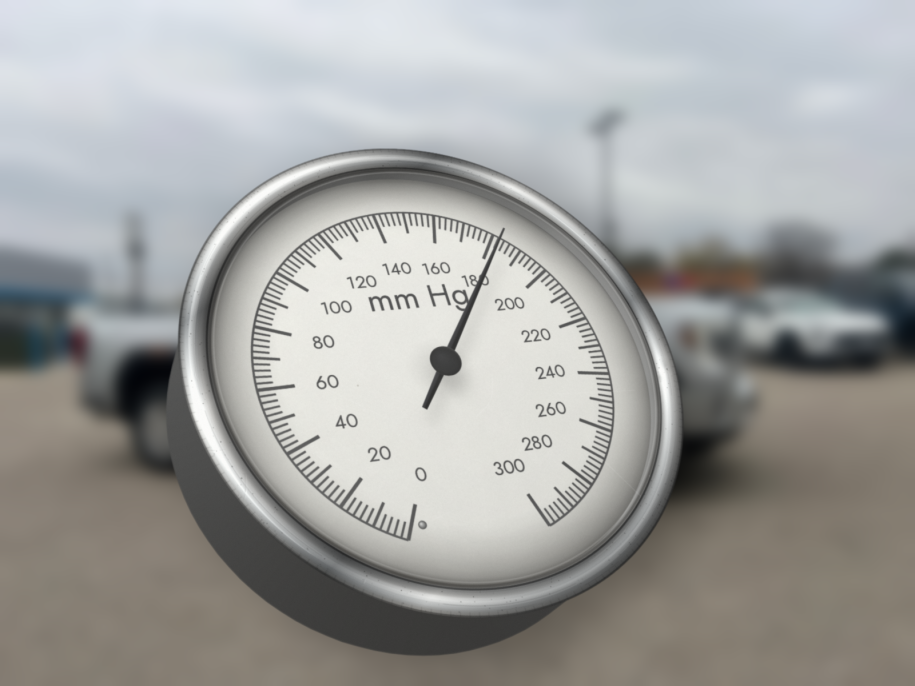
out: 182 mmHg
